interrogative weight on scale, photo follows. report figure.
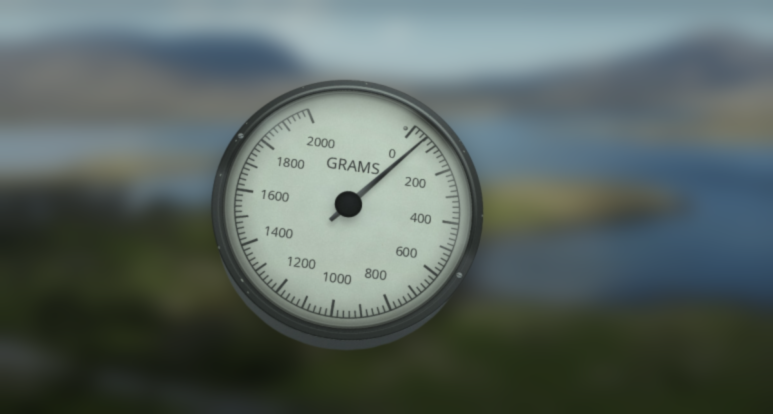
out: 60 g
